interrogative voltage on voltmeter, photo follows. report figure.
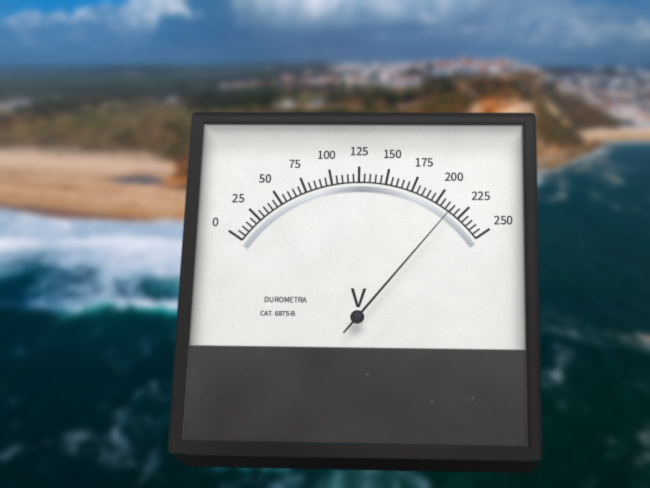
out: 215 V
